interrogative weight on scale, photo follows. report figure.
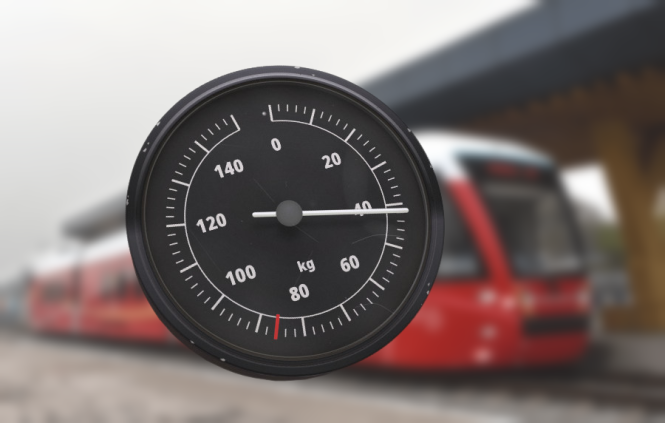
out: 42 kg
